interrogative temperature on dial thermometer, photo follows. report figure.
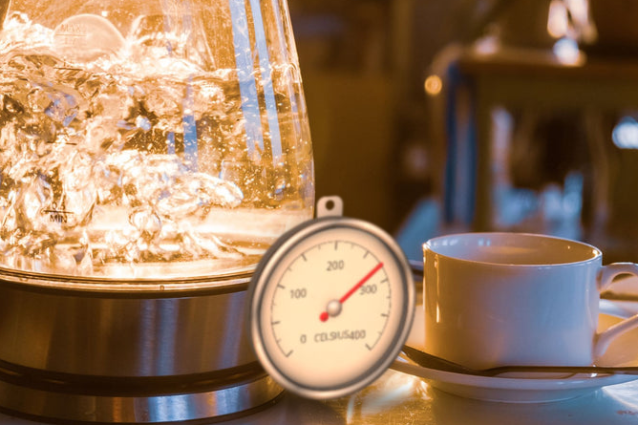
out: 275 °C
